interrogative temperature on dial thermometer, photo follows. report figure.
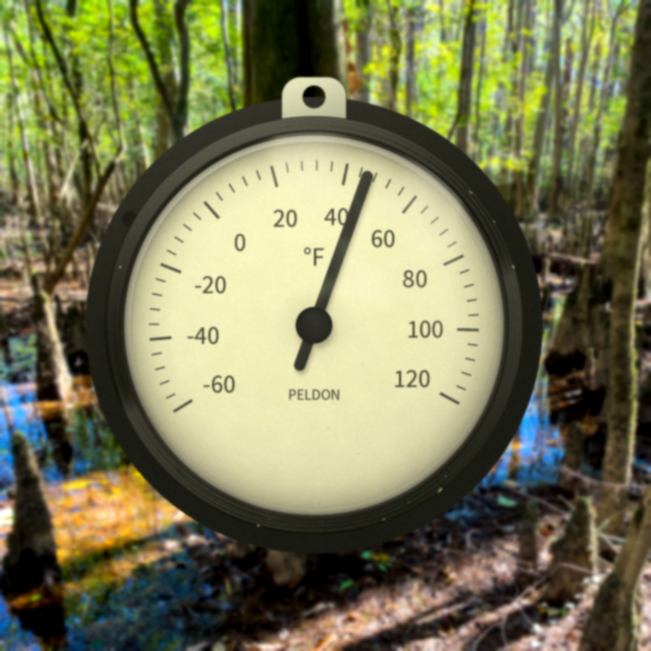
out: 46 °F
